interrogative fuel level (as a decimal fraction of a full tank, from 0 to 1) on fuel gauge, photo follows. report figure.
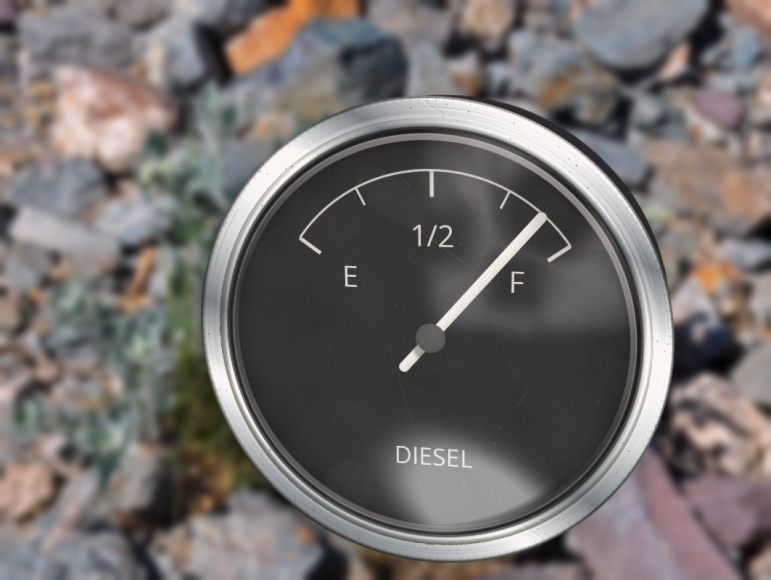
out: 0.875
